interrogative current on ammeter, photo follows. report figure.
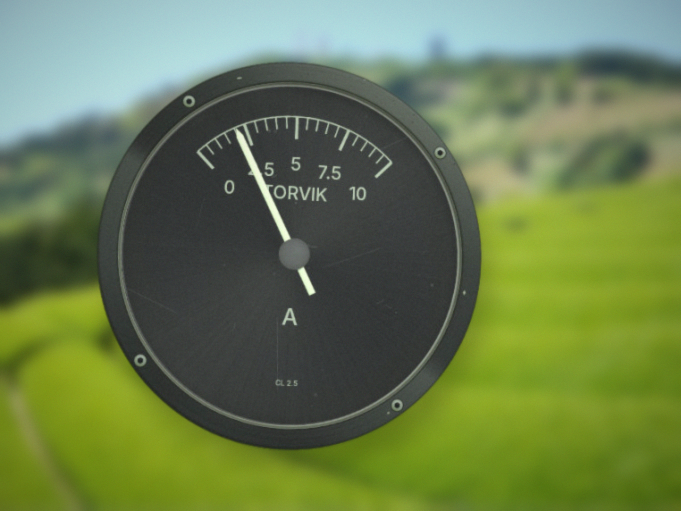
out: 2 A
